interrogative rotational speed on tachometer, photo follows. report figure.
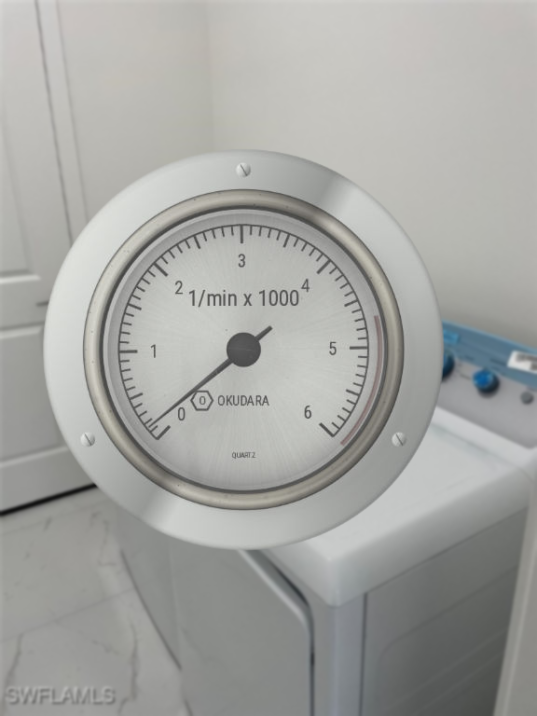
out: 150 rpm
